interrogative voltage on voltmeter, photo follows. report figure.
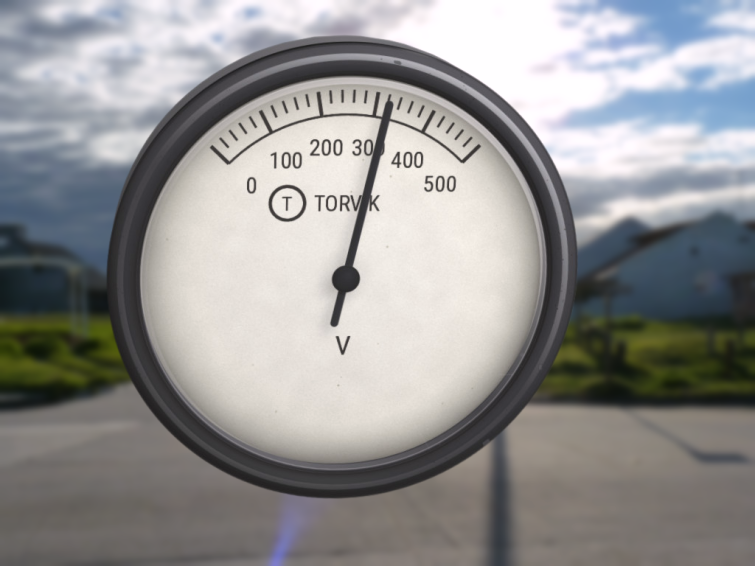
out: 320 V
